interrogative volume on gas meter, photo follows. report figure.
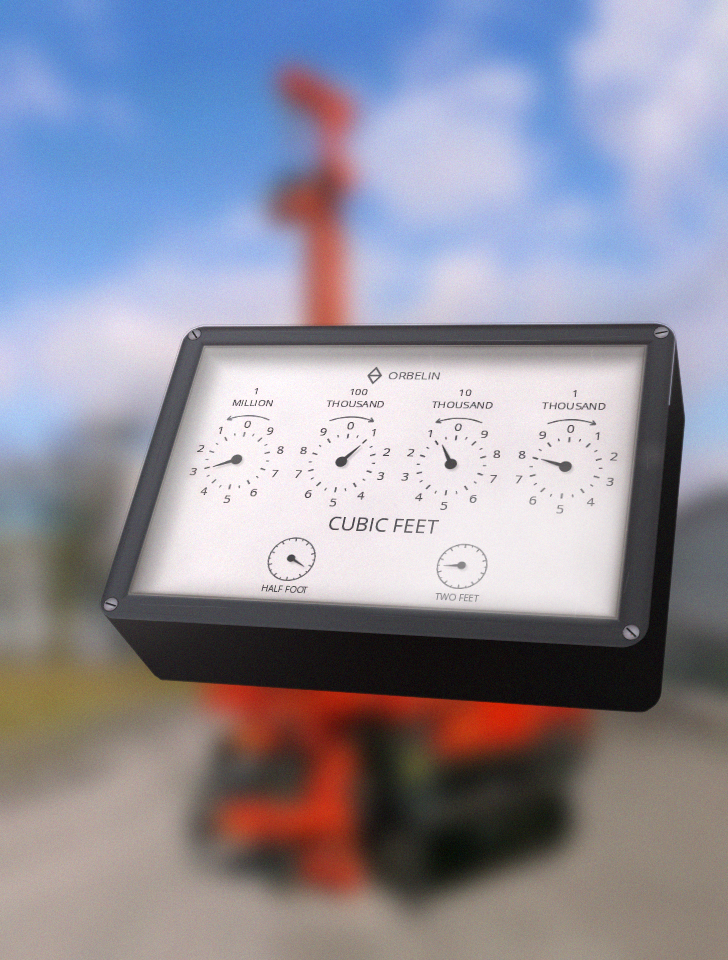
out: 310800 ft³
